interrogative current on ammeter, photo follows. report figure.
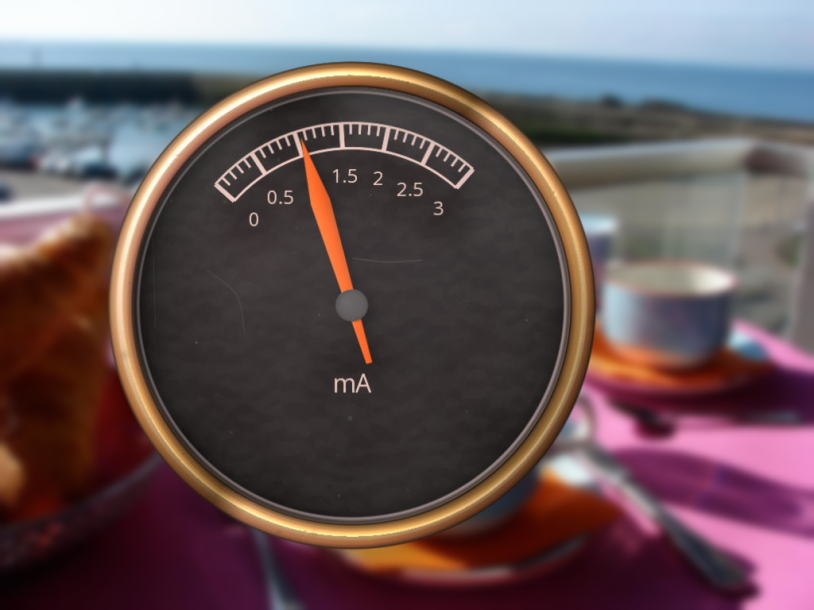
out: 1.05 mA
